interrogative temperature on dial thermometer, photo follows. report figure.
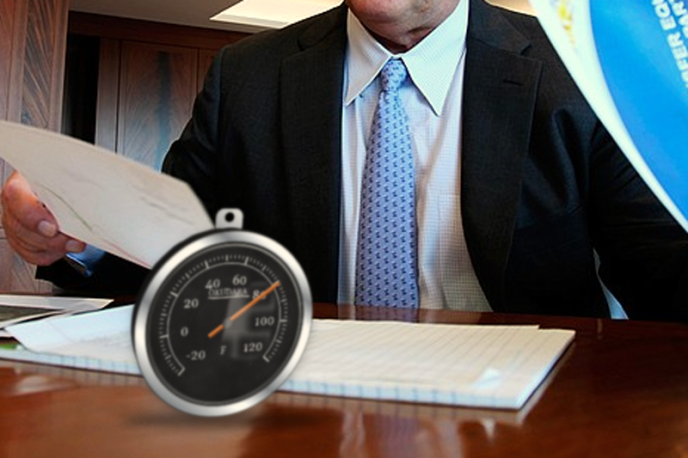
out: 80 °F
